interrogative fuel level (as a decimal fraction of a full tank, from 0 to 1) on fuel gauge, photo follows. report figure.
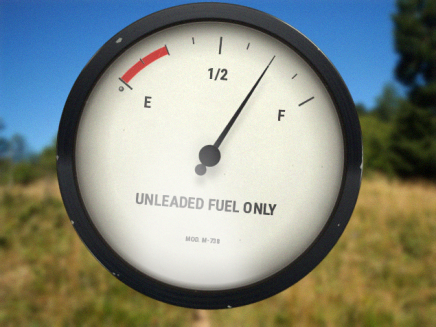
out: 0.75
